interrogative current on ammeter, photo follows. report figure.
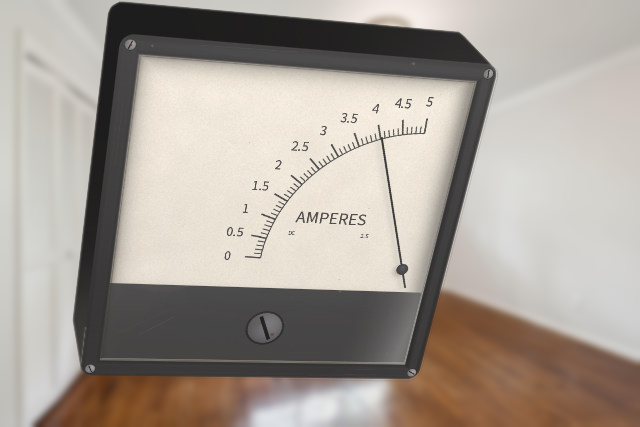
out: 4 A
